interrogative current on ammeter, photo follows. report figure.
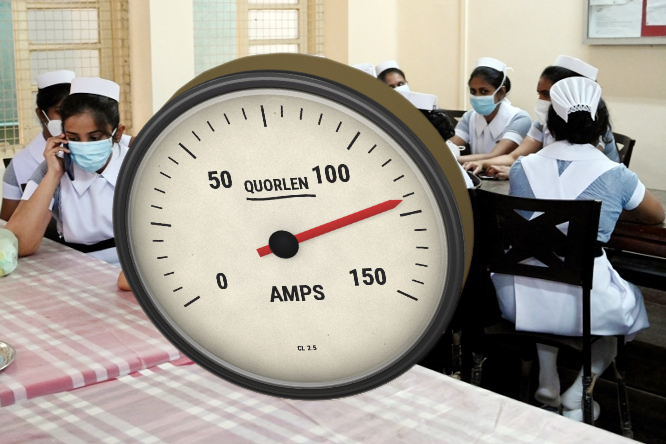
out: 120 A
